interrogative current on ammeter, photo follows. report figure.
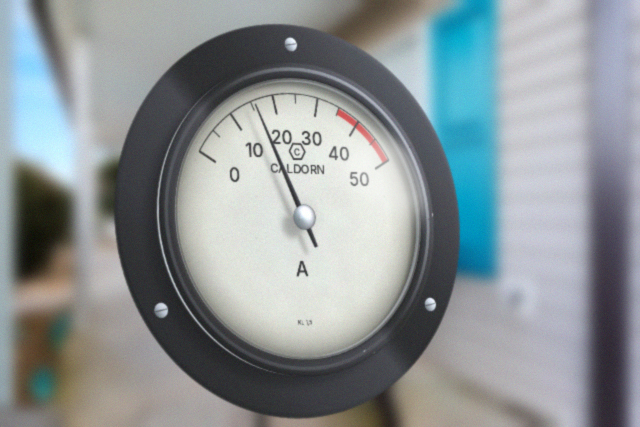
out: 15 A
